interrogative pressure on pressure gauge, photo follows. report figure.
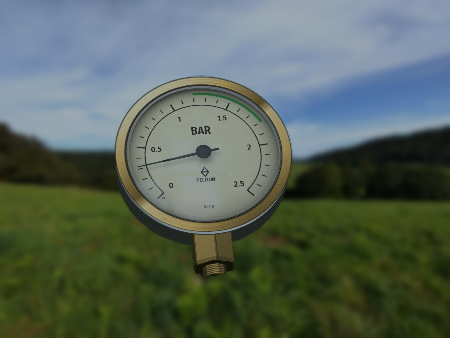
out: 0.3 bar
